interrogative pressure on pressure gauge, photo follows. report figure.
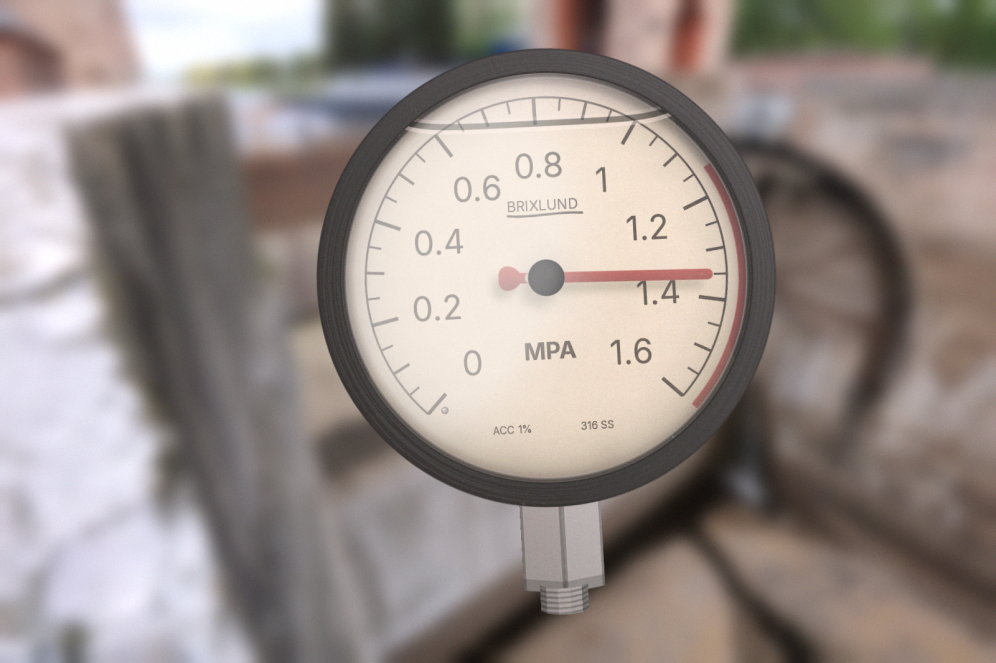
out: 1.35 MPa
